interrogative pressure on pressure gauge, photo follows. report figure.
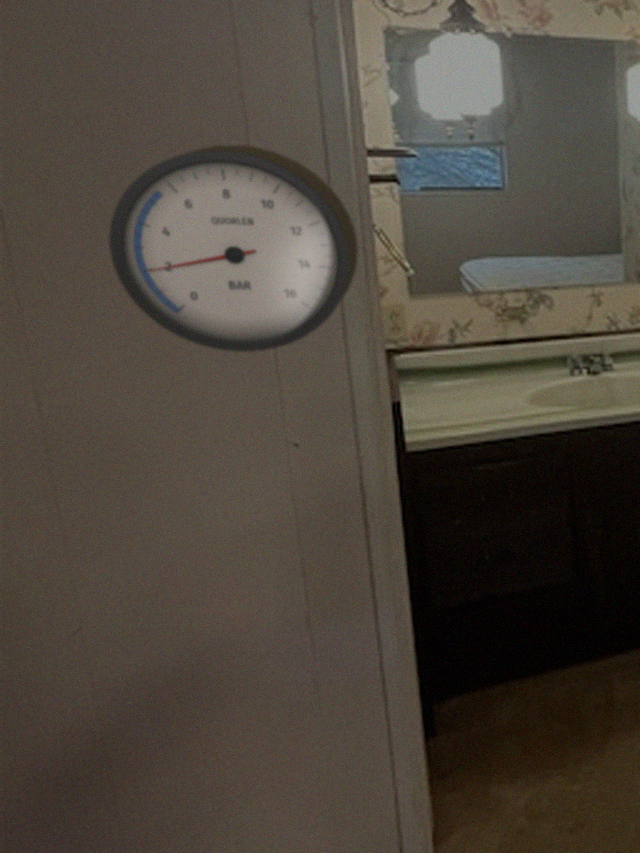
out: 2 bar
